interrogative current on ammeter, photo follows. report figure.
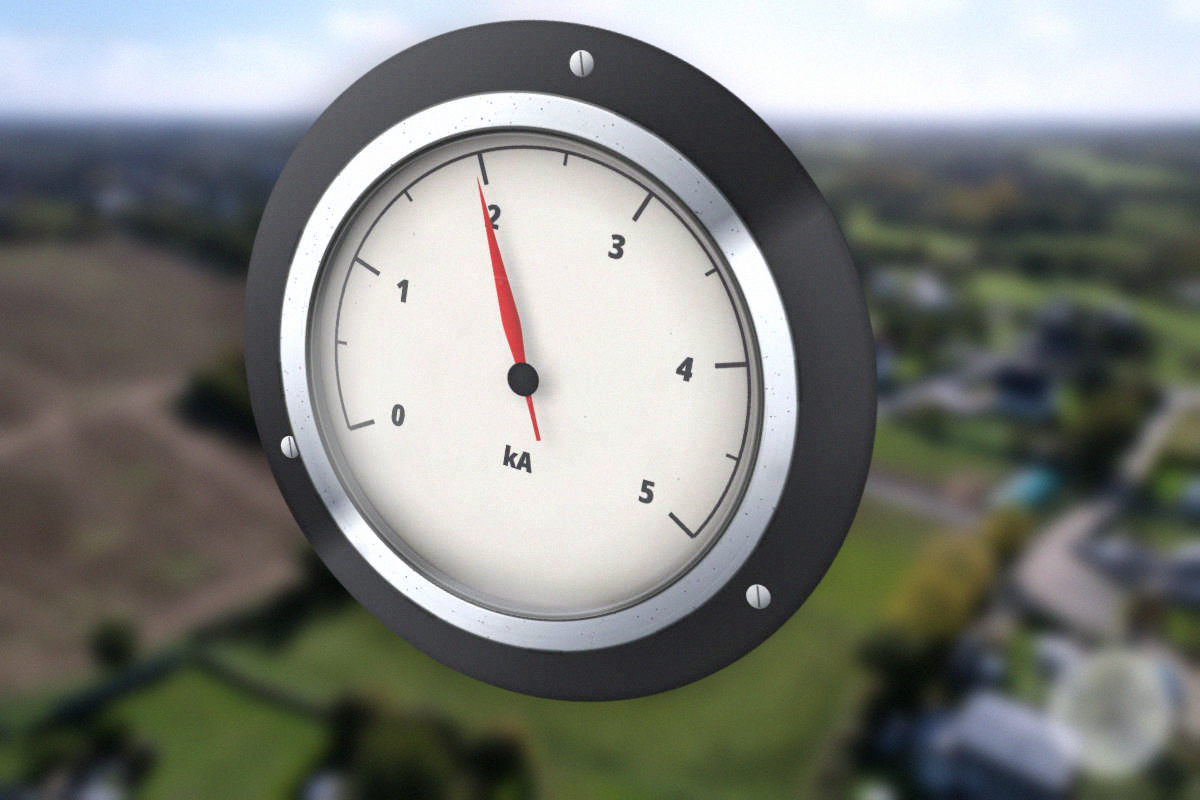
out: 2 kA
